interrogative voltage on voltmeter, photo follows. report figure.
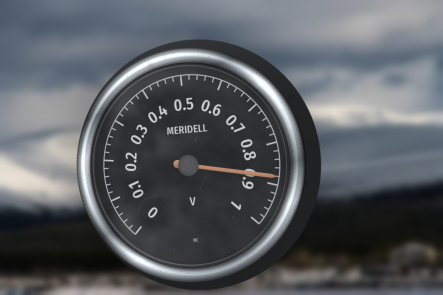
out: 0.88 V
